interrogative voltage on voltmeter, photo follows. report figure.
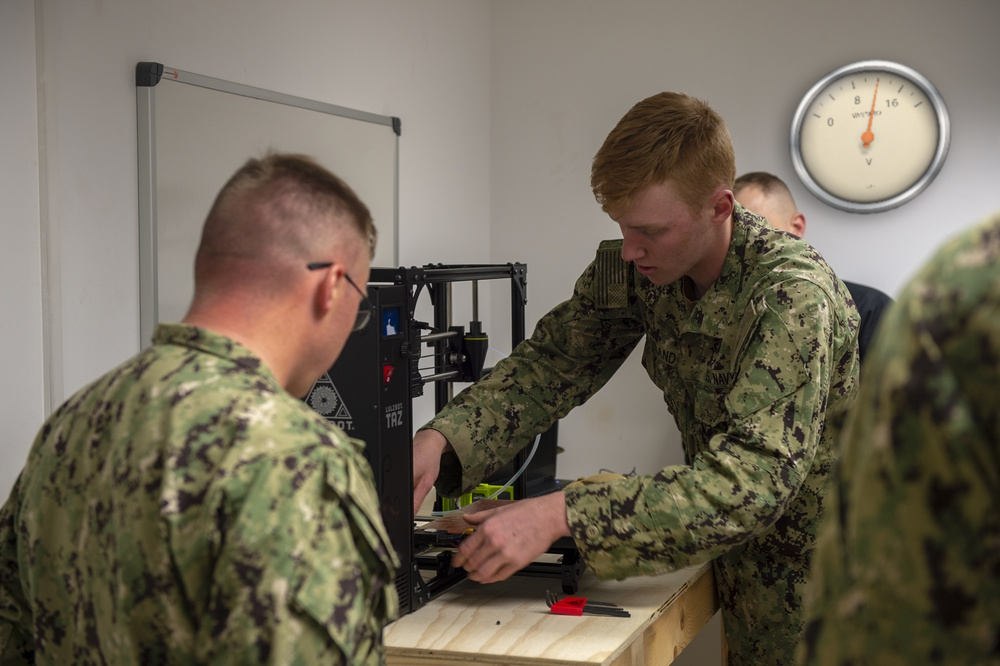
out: 12 V
